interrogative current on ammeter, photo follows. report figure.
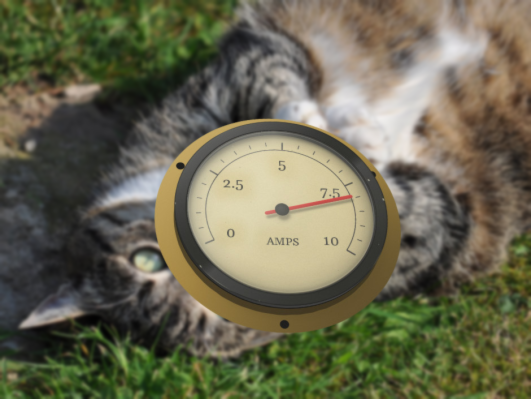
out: 8 A
